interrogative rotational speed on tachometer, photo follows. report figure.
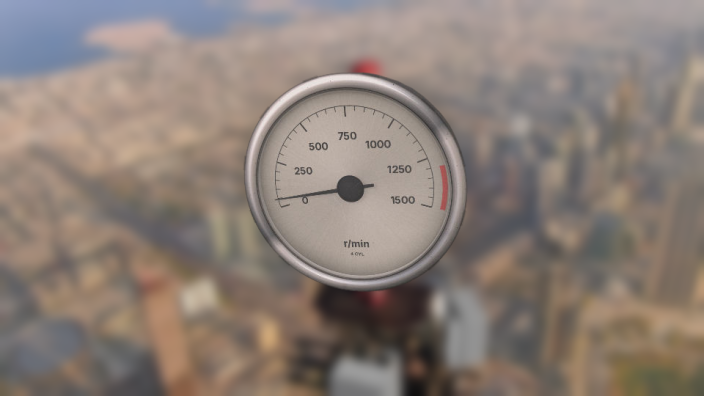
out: 50 rpm
